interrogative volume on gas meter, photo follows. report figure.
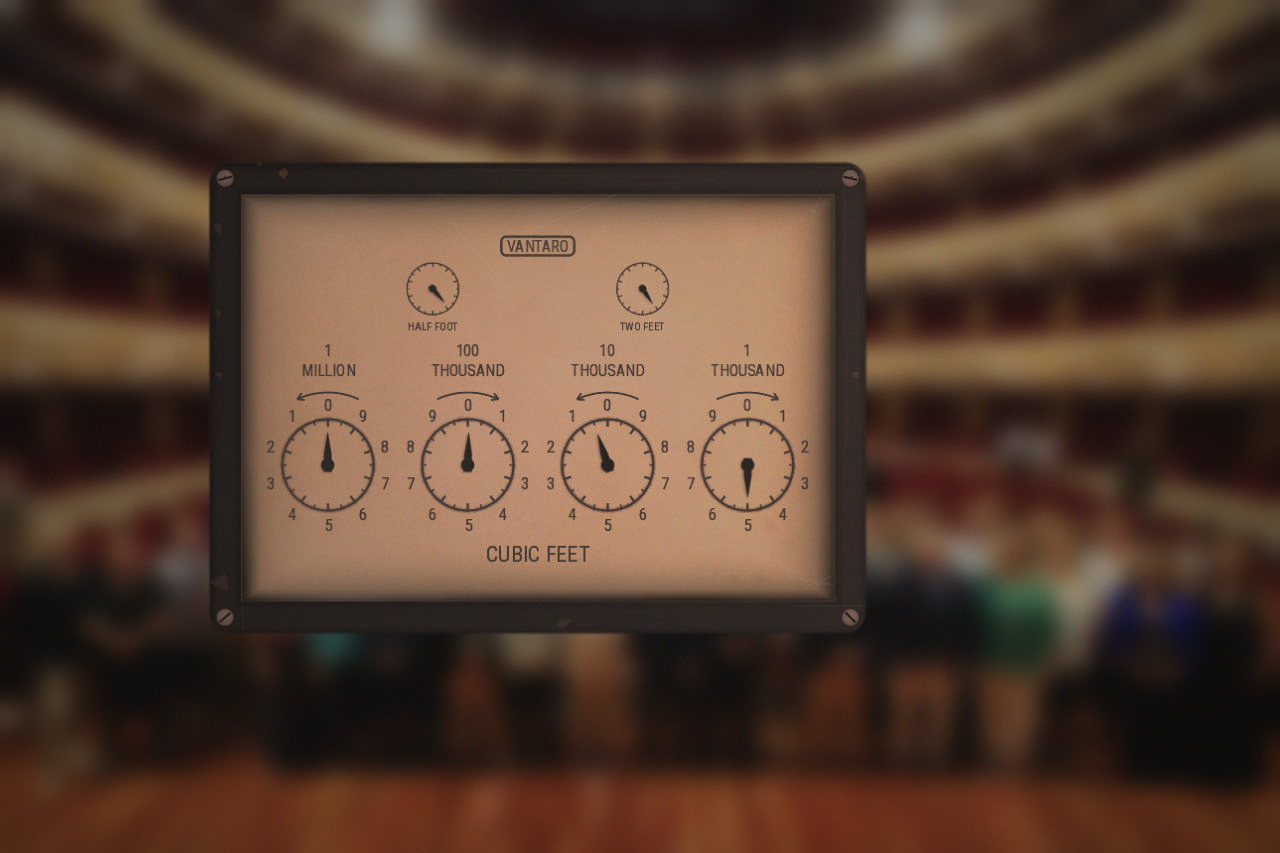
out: 500 ft³
